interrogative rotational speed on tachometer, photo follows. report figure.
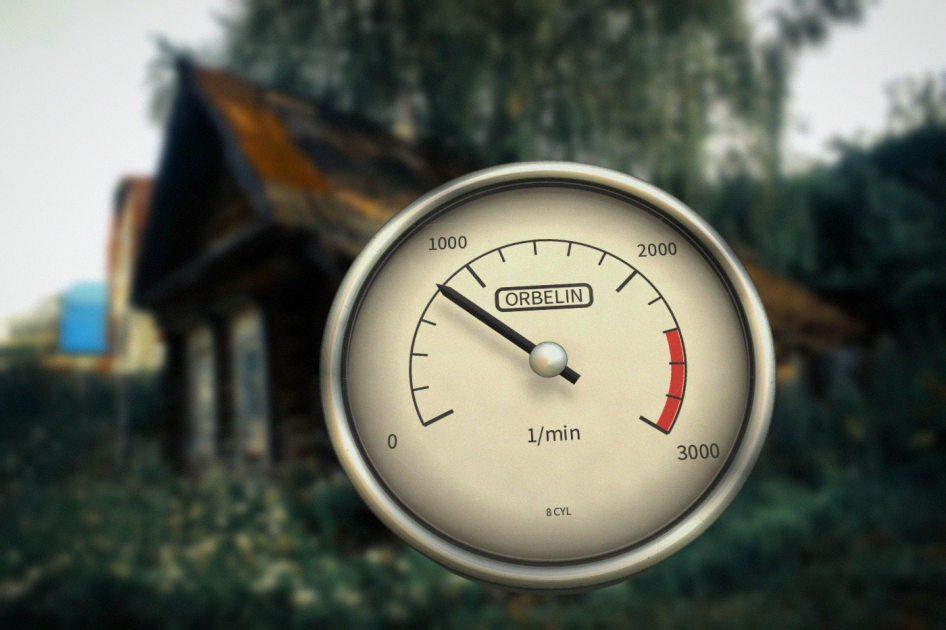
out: 800 rpm
